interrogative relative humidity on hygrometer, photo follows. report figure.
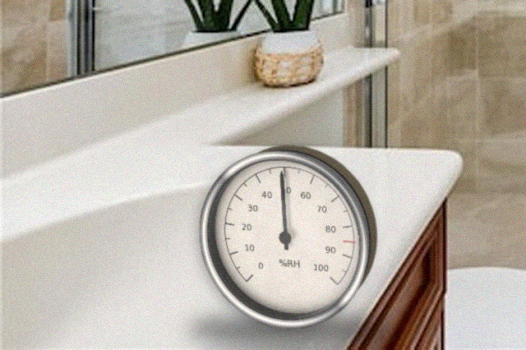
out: 50 %
